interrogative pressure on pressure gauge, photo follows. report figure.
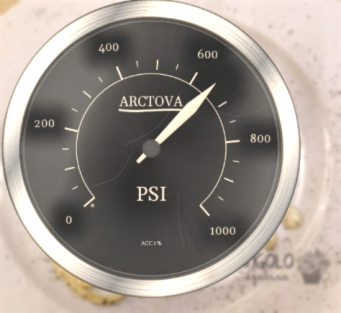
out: 650 psi
